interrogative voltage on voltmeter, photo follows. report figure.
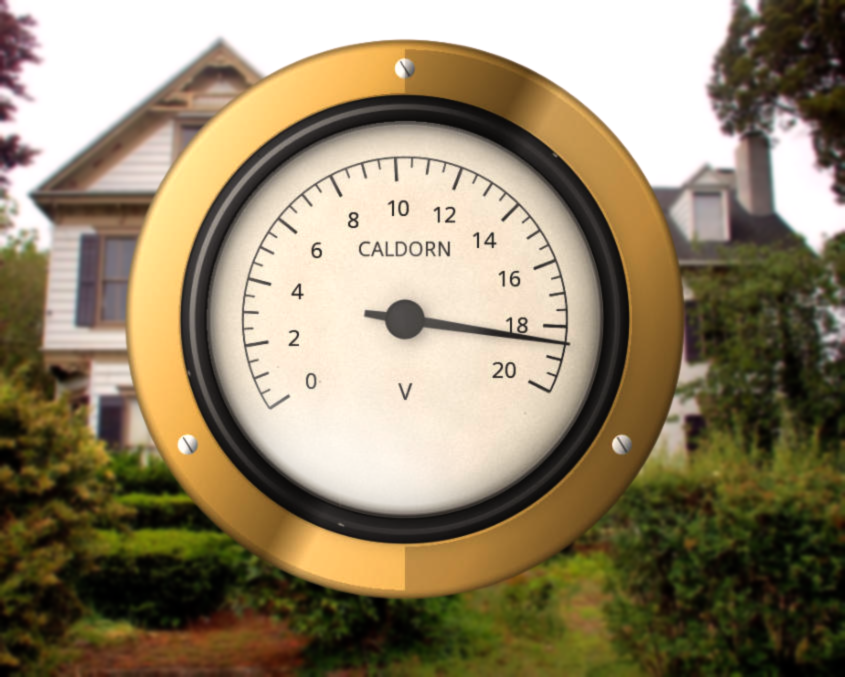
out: 18.5 V
